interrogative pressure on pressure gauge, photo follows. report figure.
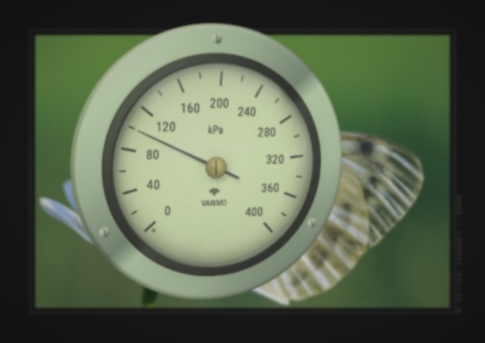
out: 100 kPa
